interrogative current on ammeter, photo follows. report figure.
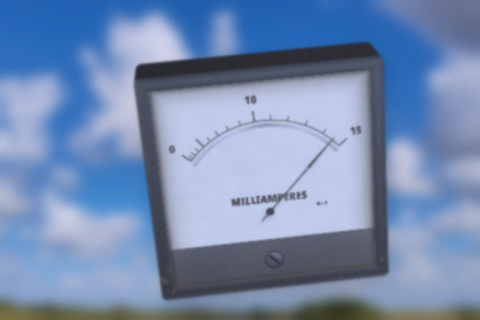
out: 14.5 mA
